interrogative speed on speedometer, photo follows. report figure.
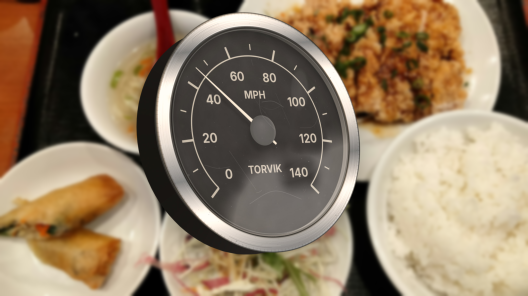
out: 45 mph
